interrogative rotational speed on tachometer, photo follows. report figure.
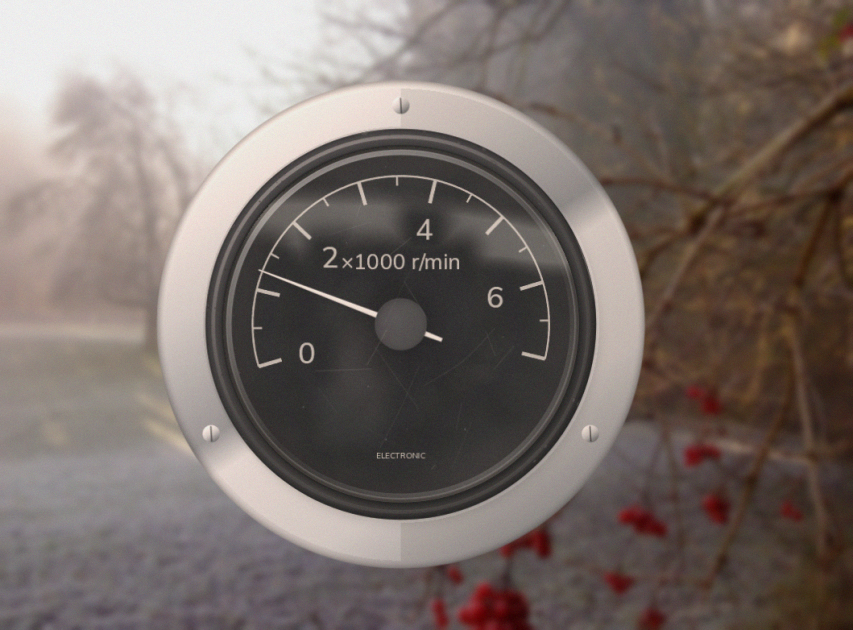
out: 1250 rpm
